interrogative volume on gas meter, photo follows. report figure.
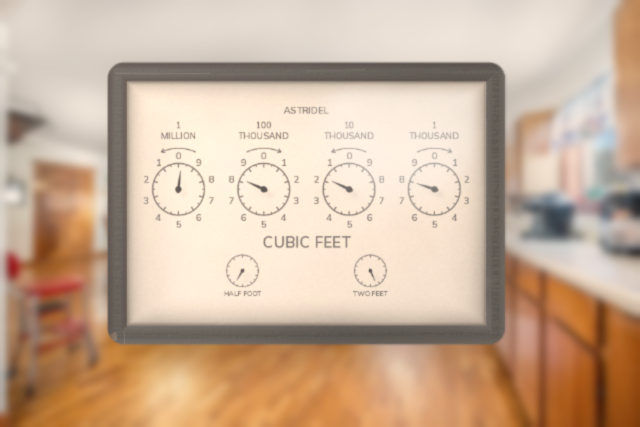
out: 981800 ft³
